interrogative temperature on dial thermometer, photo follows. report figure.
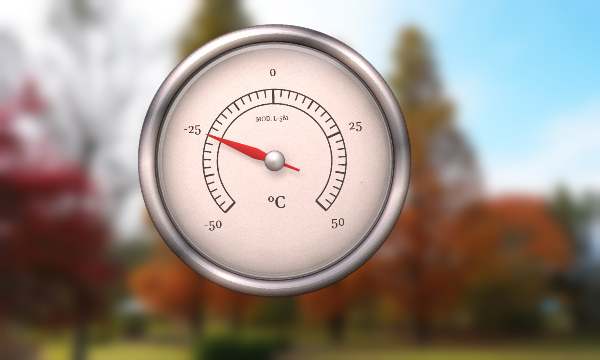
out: -25 °C
